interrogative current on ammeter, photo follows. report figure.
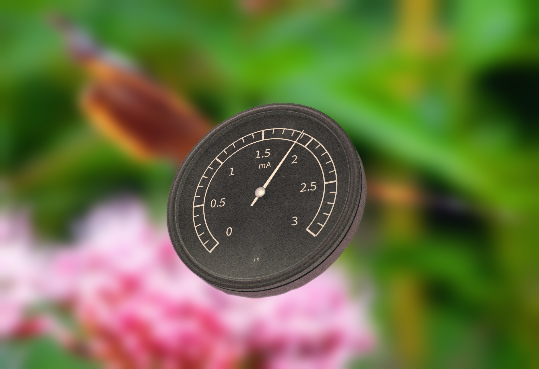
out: 1.9 mA
